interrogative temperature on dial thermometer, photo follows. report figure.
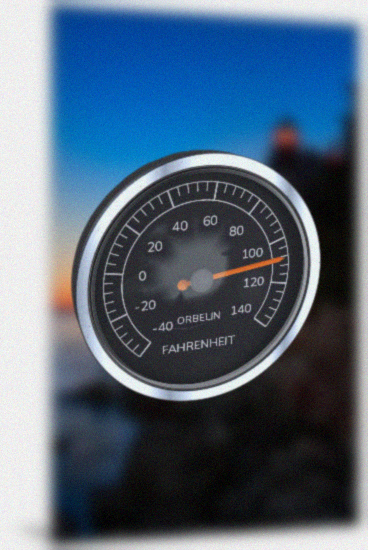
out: 108 °F
